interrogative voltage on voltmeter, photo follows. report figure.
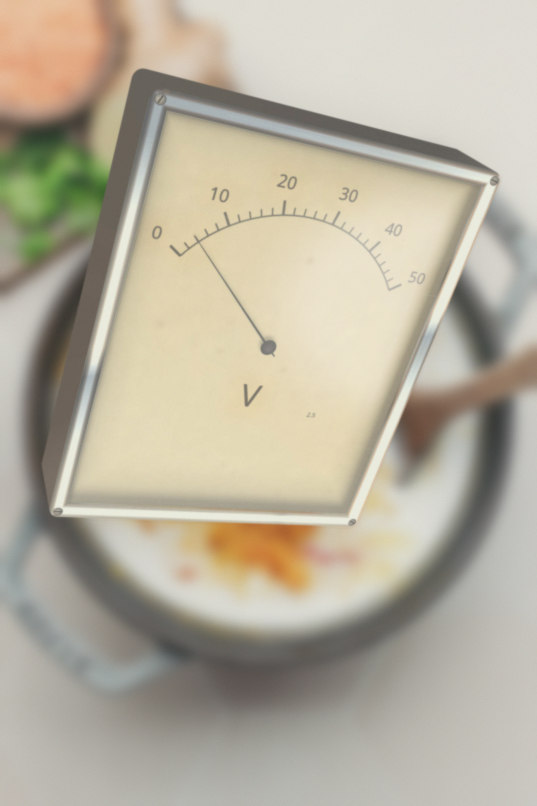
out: 4 V
